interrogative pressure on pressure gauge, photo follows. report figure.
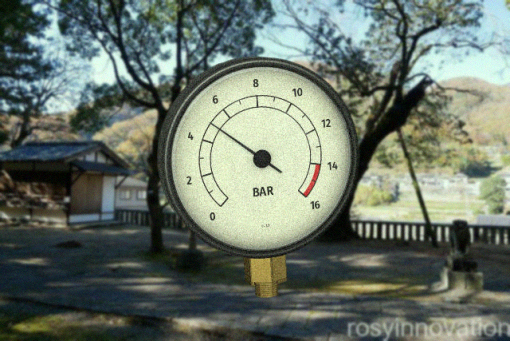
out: 5 bar
